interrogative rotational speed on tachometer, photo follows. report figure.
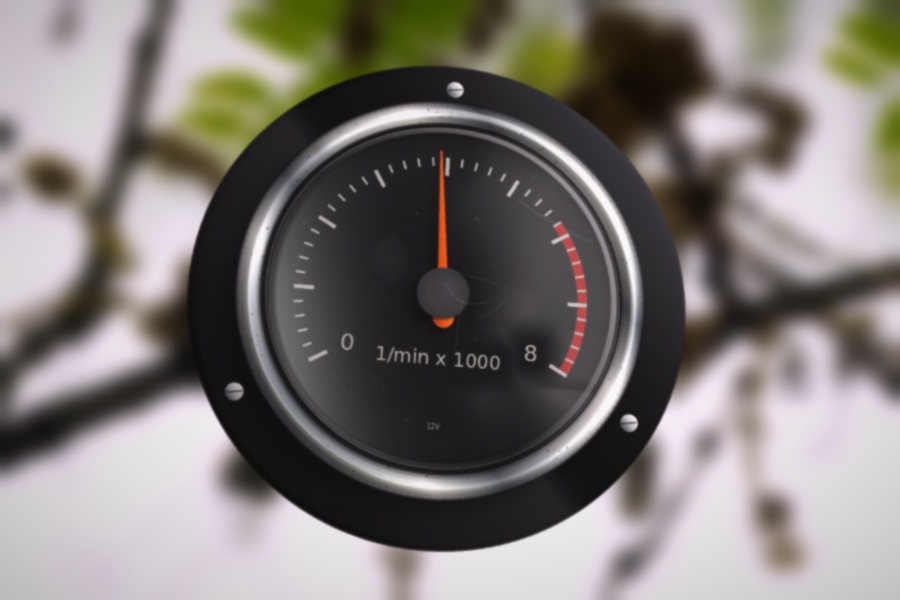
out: 3900 rpm
